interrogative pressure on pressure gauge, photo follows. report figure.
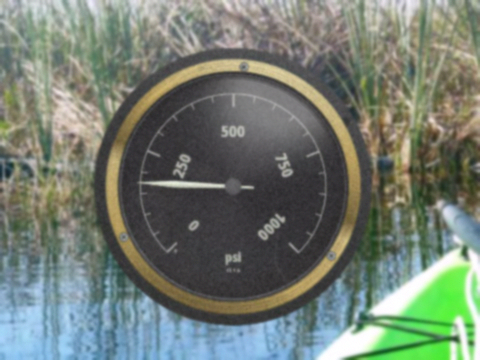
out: 175 psi
